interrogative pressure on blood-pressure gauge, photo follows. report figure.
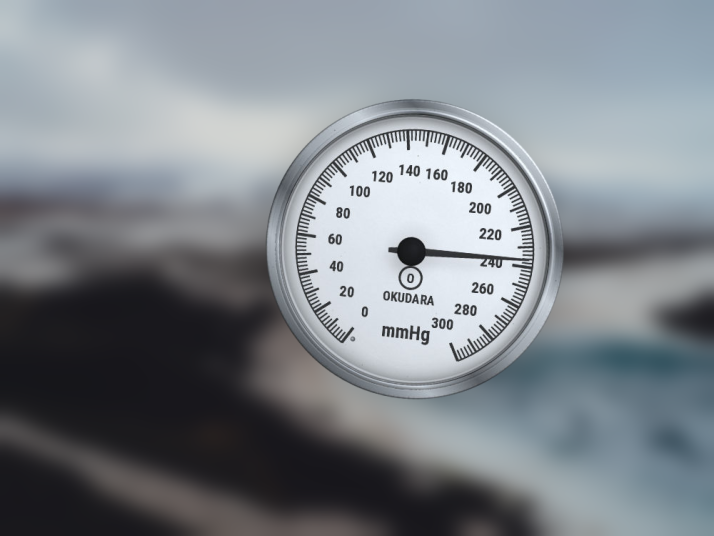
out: 236 mmHg
